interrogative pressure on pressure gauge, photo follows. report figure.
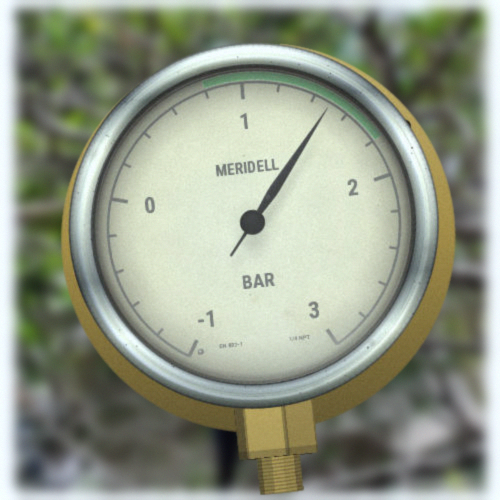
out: 1.5 bar
